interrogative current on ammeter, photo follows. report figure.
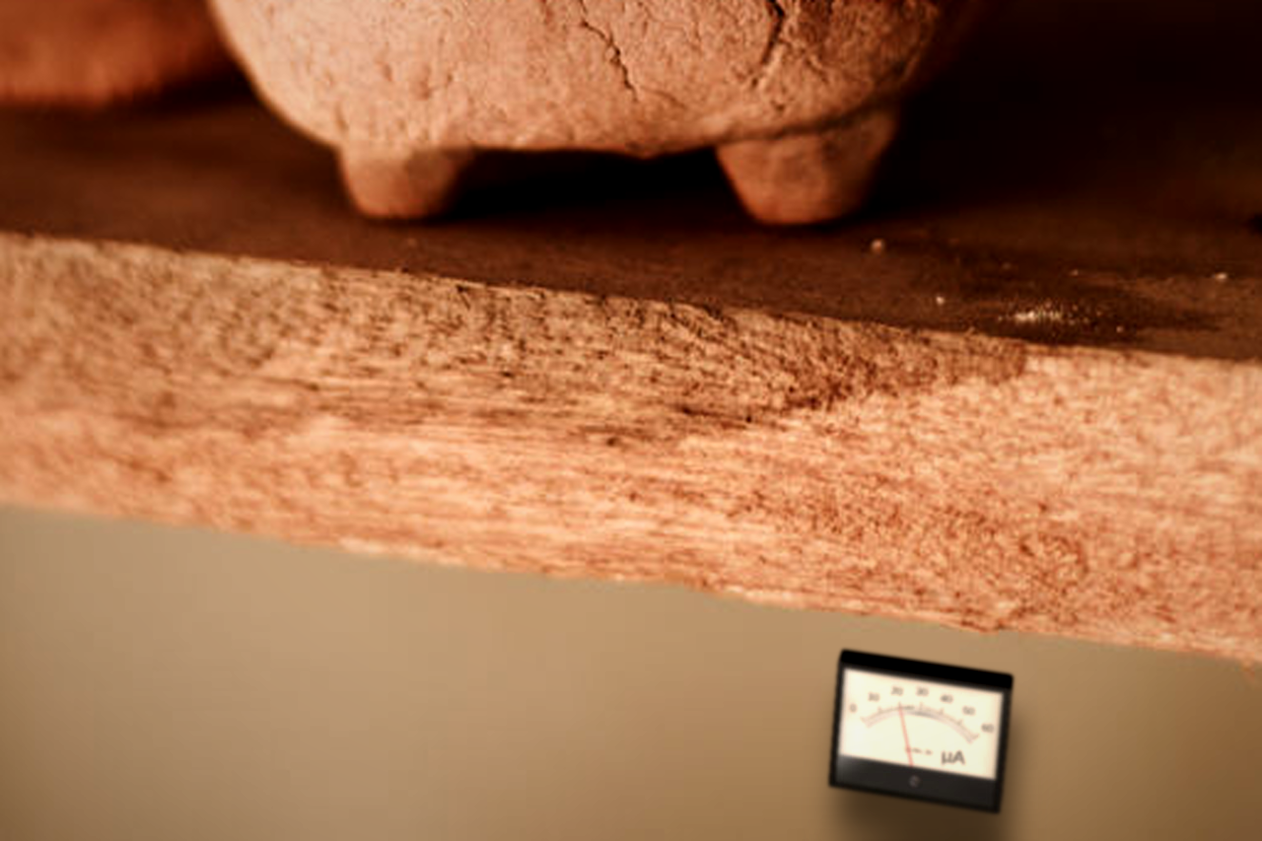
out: 20 µA
